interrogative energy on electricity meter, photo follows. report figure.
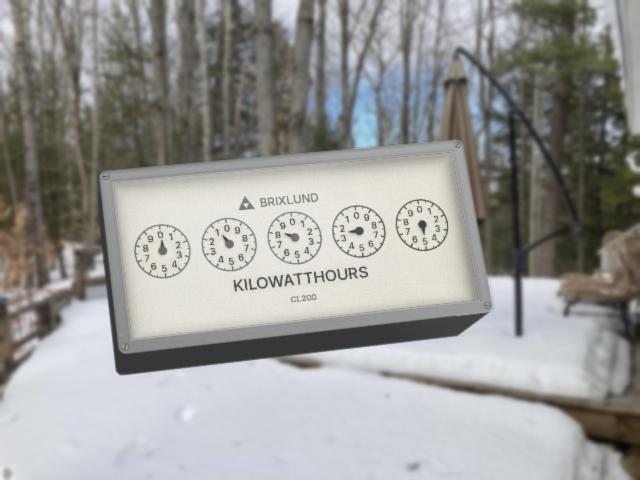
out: 825 kWh
